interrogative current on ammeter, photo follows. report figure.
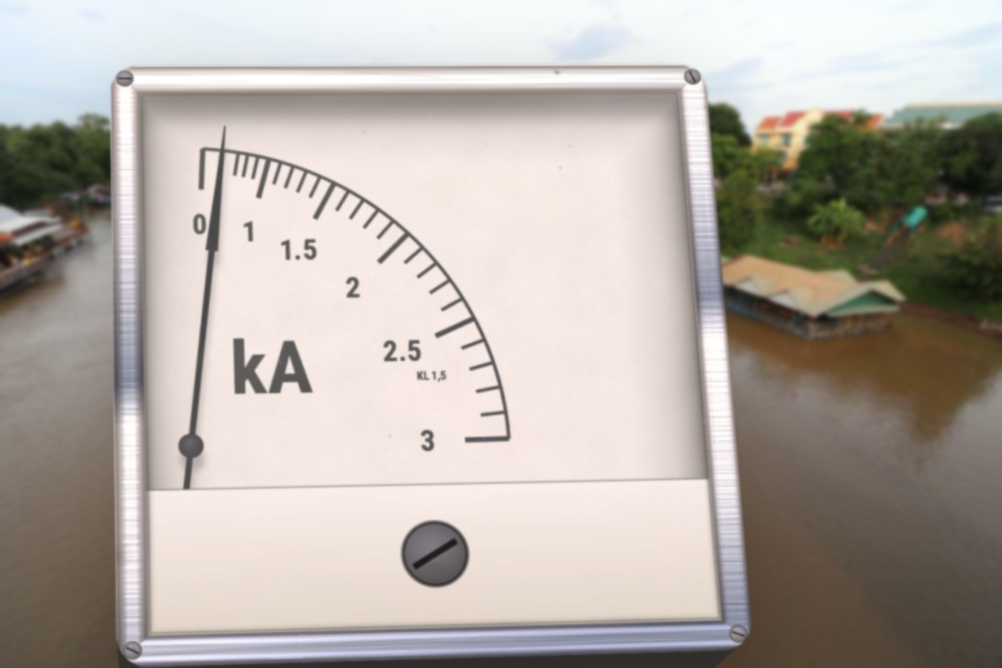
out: 0.5 kA
